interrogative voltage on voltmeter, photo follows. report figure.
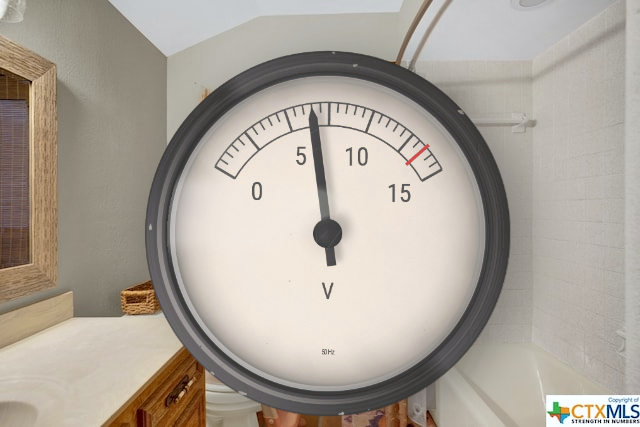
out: 6.5 V
